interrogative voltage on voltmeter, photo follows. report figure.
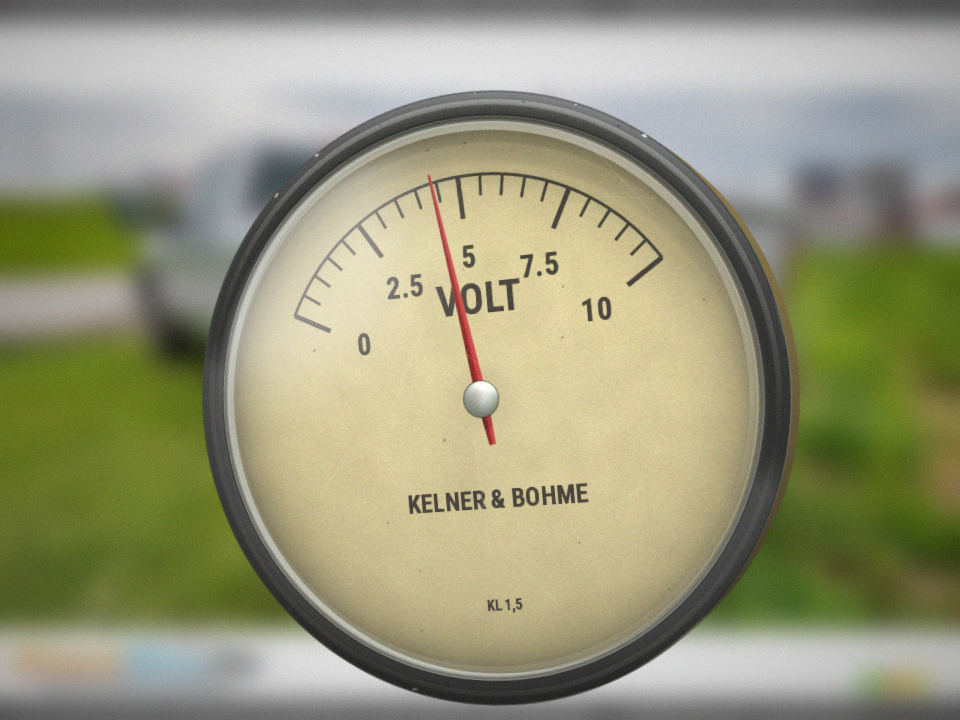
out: 4.5 V
